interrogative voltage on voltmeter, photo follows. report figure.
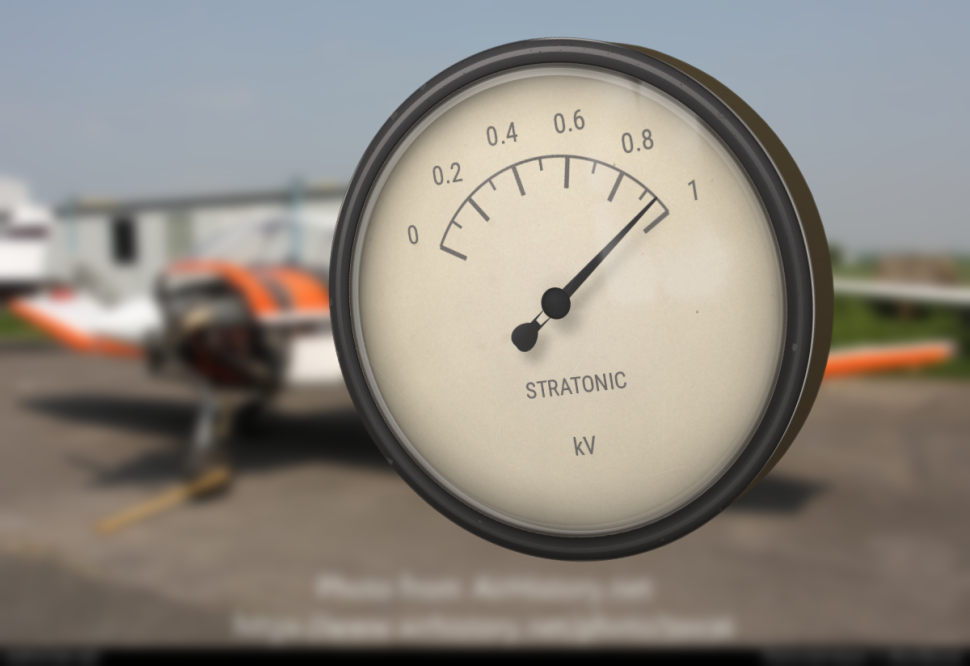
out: 0.95 kV
